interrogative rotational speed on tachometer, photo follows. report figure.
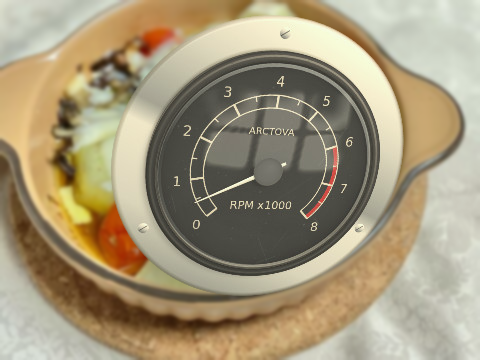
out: 500 rpm
